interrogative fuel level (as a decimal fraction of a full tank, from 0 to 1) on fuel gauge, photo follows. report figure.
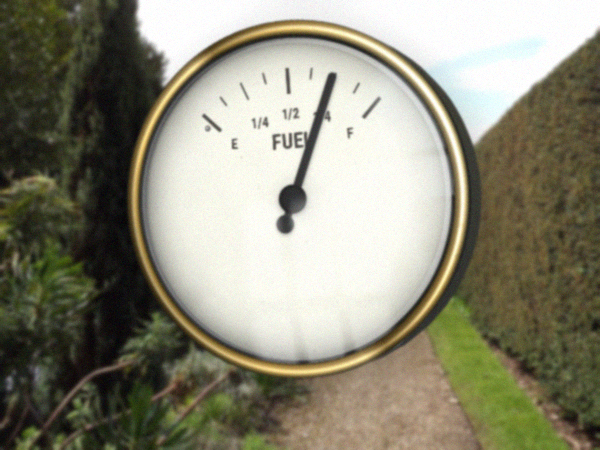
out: 0.75
